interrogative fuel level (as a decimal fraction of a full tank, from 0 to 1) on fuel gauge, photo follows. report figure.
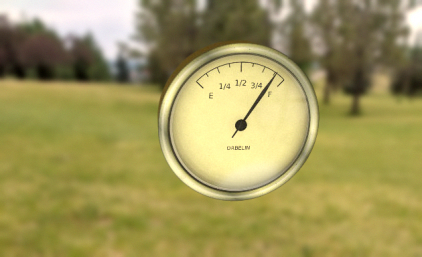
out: 0.875
